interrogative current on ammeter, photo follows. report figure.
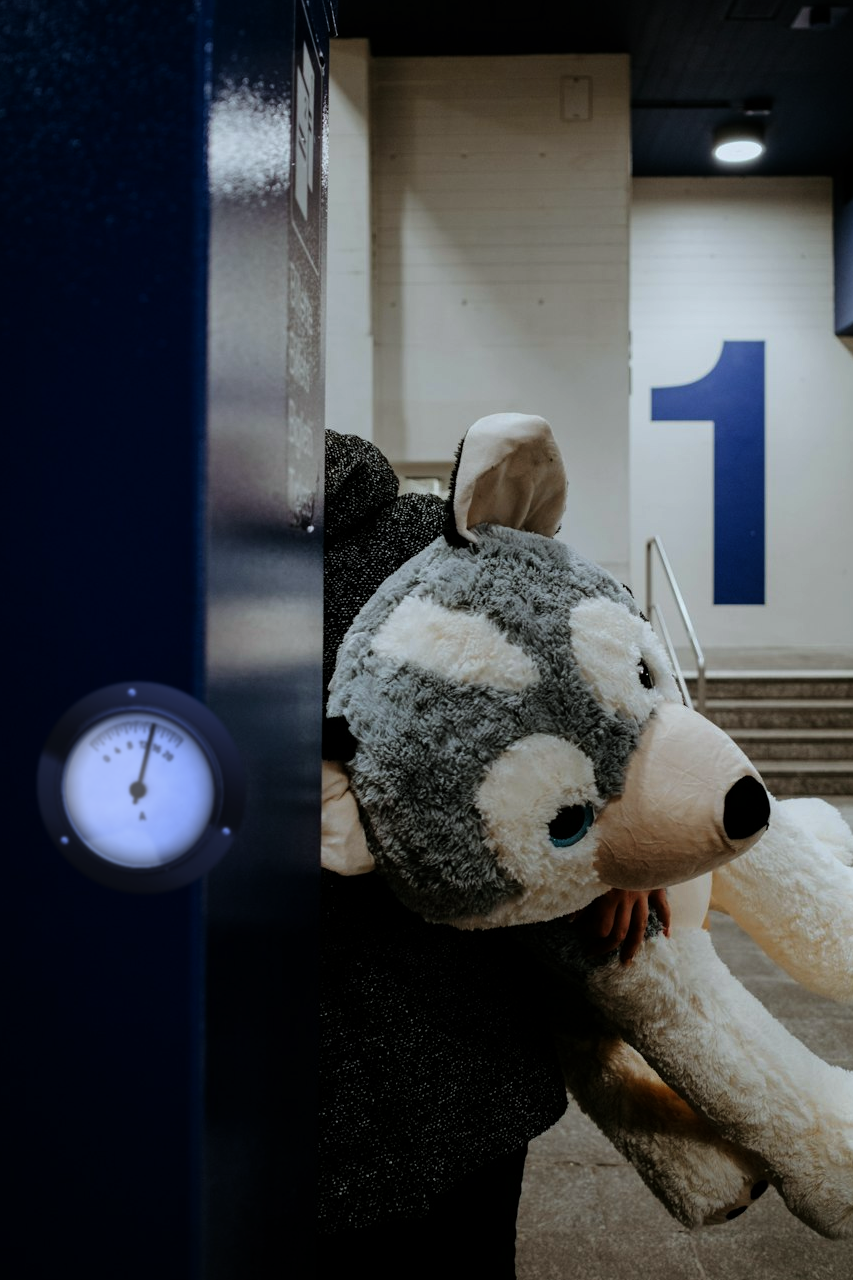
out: 14 A
